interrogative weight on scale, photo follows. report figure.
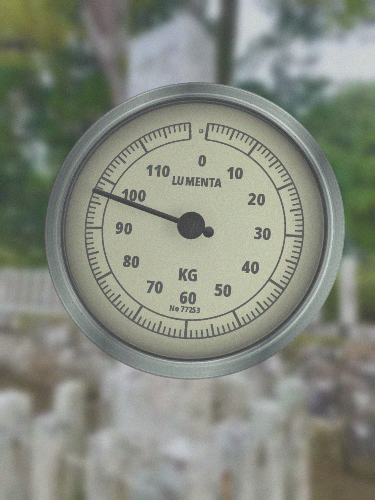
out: 97 kg
